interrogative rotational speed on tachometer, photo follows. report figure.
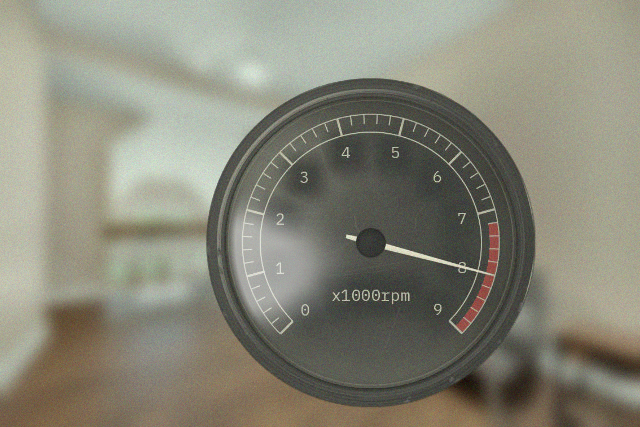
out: 8000 rpm
